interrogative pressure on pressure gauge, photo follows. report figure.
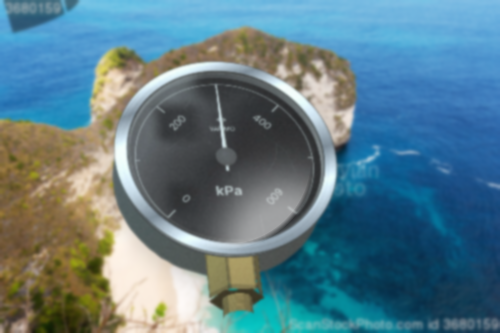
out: 300 kPa
